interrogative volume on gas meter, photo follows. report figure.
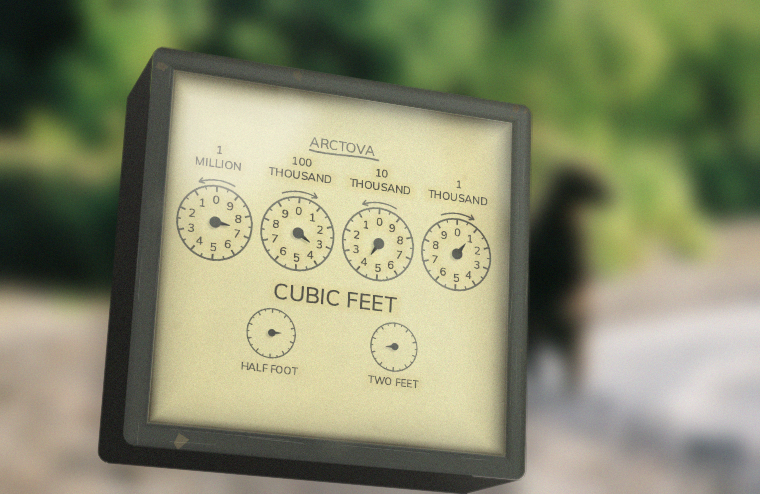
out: 734100 ft³
